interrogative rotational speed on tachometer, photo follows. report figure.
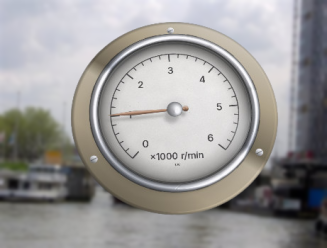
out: 1000 rpm
